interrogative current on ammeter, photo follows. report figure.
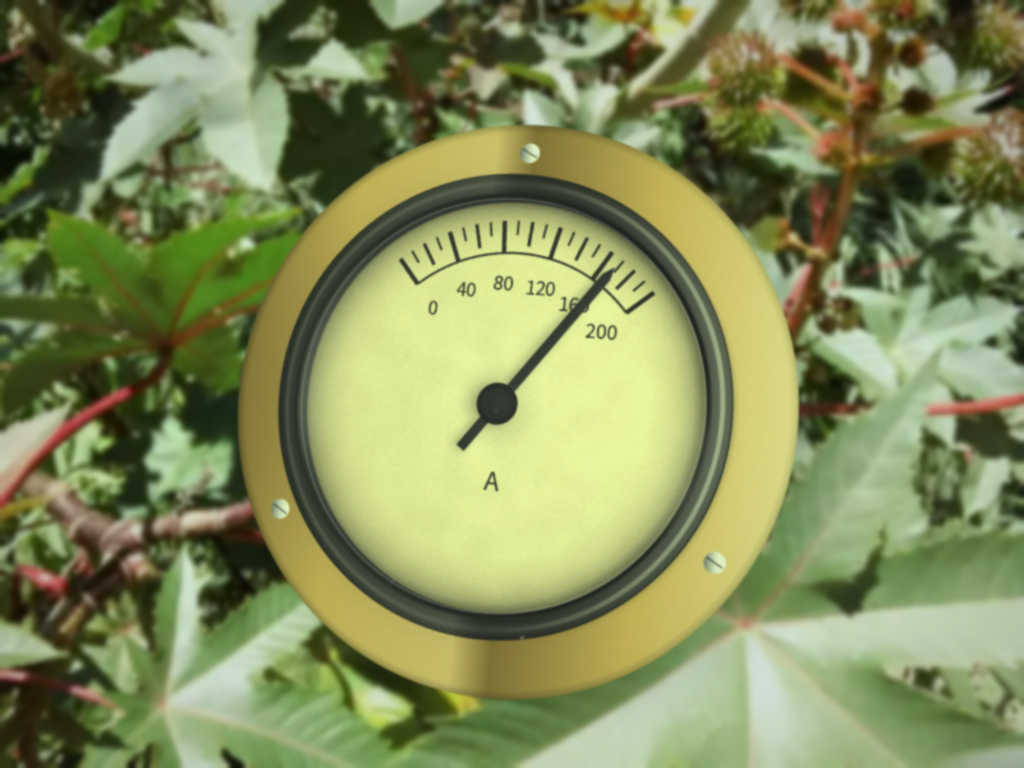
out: 170 A
